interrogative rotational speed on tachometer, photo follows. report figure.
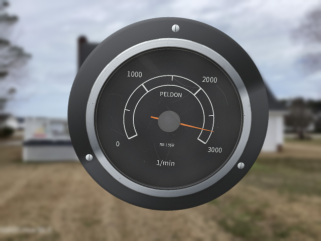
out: 2750 rpm
